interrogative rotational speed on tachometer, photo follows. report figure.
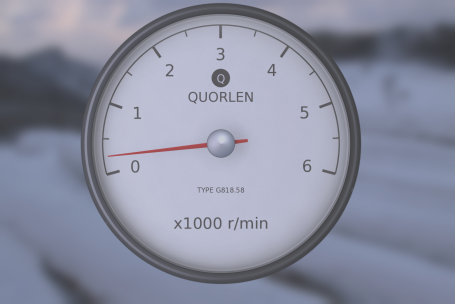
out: 250 rpm
